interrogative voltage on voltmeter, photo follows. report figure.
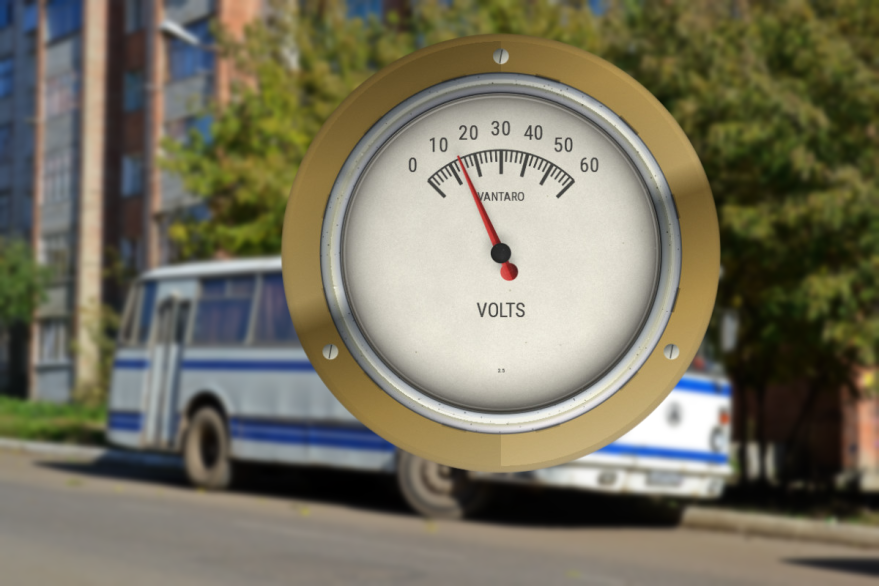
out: 14 V
